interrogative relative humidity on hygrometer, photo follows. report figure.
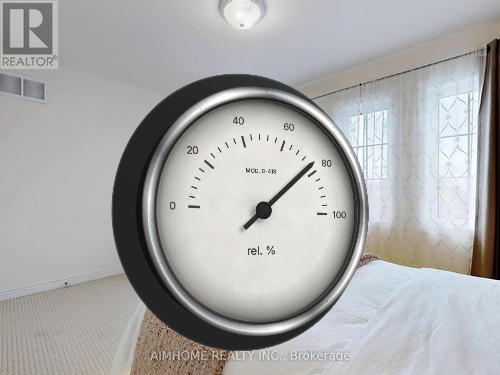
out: 76 %
